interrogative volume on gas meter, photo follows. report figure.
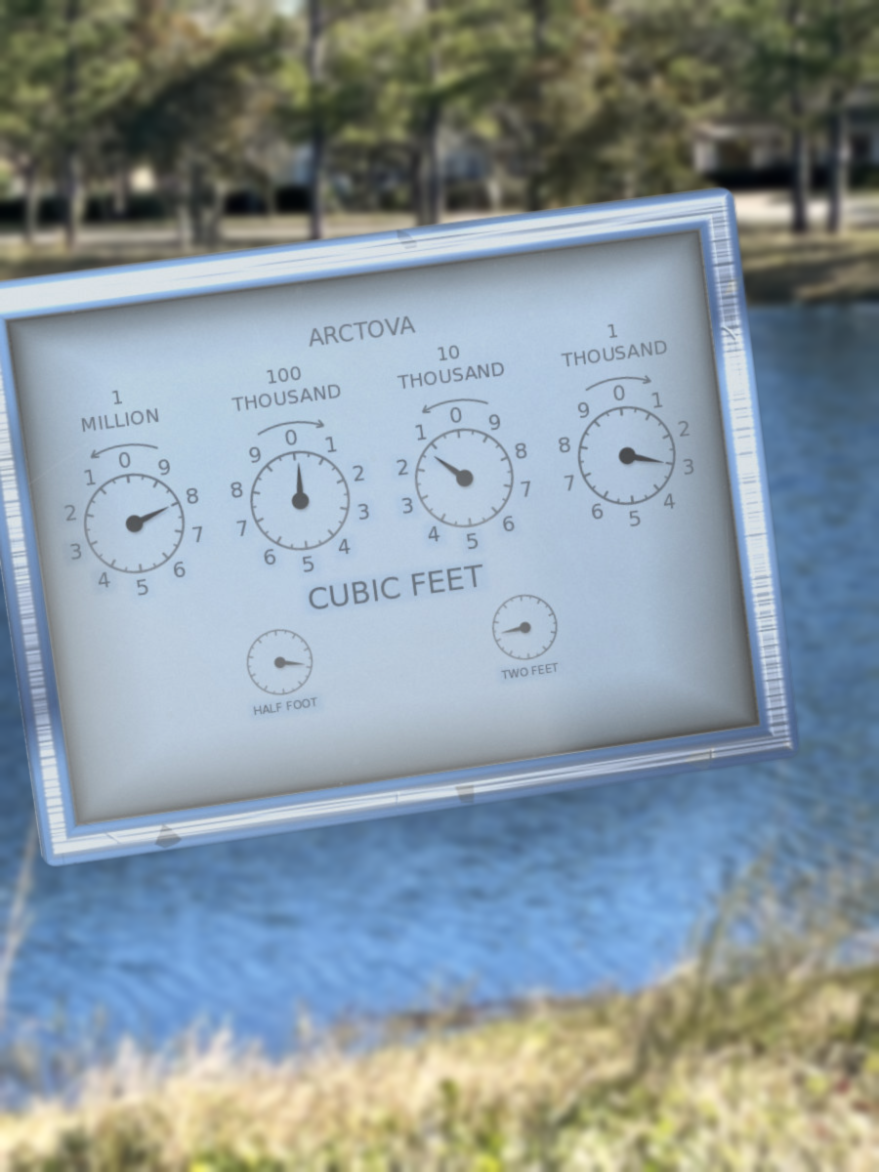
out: 801300 ft³
